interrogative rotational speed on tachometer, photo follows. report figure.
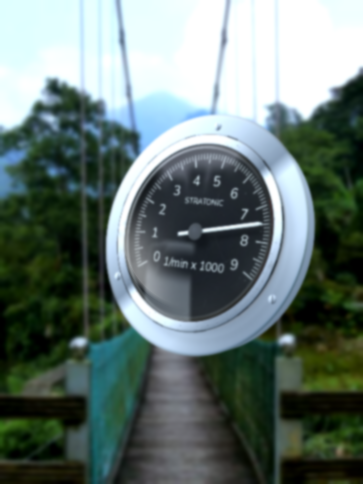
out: 7500 rpm
